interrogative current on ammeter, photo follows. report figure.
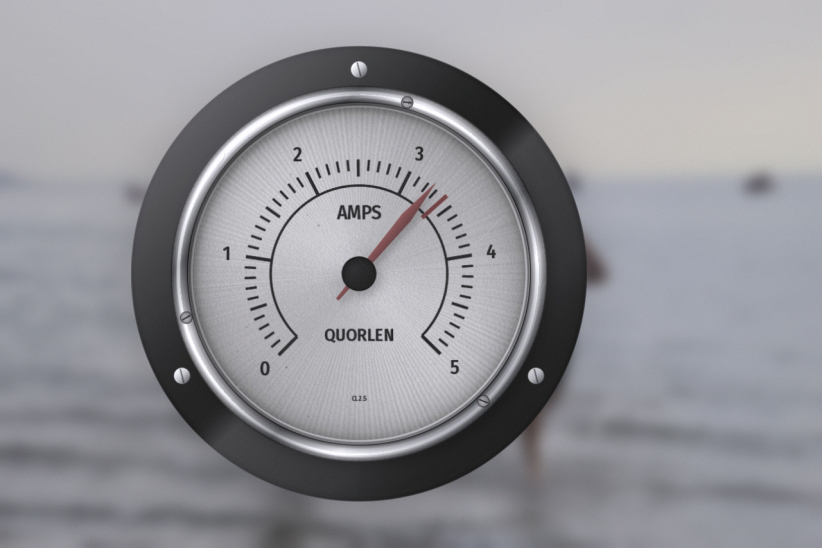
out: 3.25 A
